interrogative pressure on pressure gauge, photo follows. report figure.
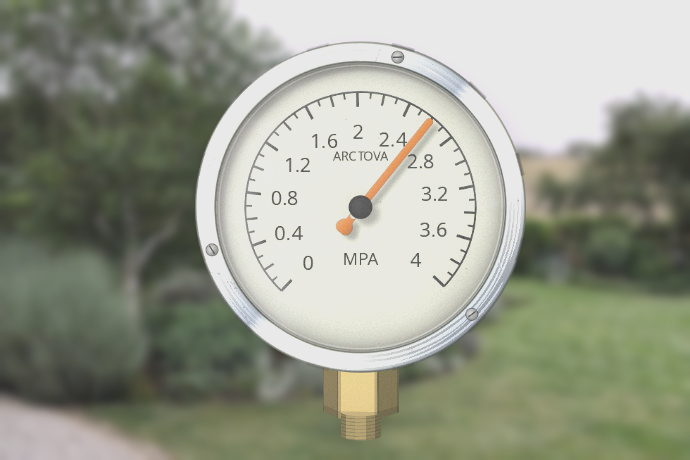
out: 2.6 MPa
